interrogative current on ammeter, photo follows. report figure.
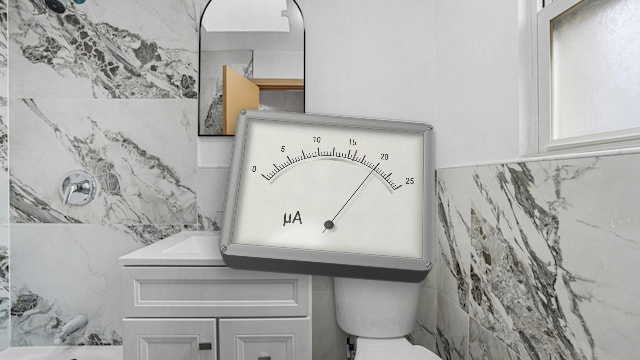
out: 20 µA
